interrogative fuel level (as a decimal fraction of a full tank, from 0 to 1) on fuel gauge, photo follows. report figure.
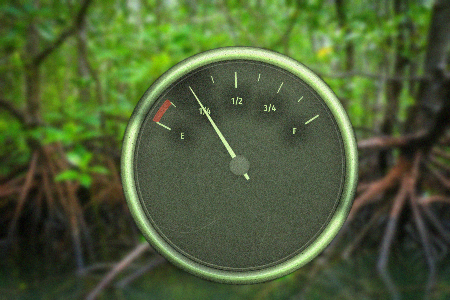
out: 0.25
